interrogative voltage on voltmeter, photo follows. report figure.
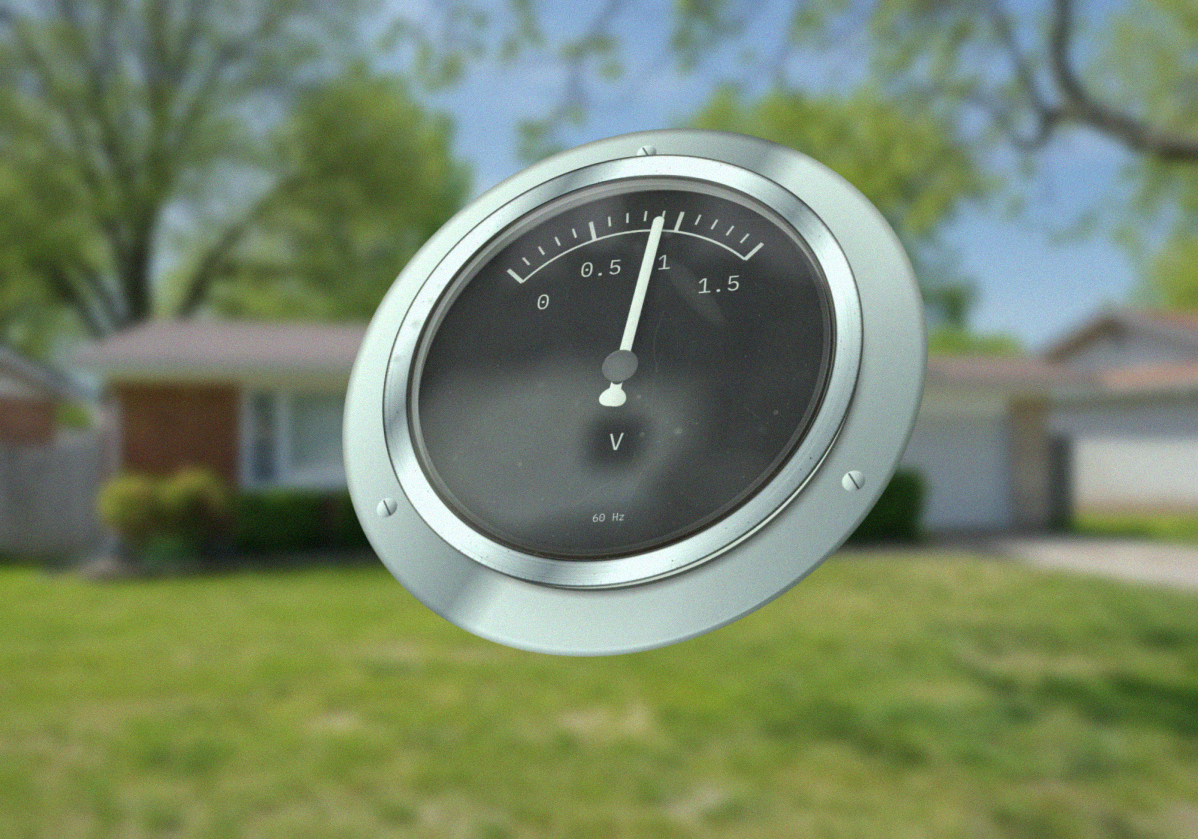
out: 0.9 V
